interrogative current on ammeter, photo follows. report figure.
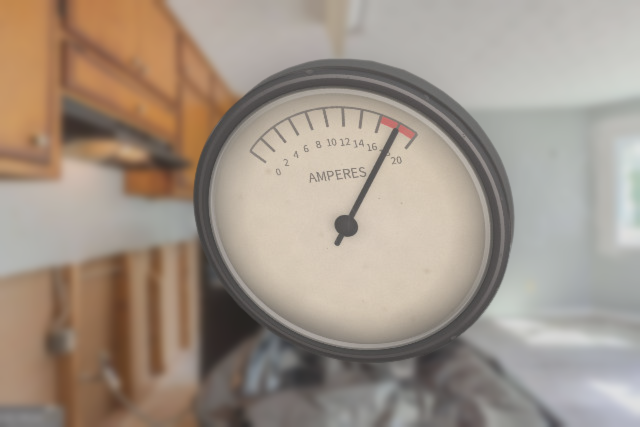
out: 18 A
